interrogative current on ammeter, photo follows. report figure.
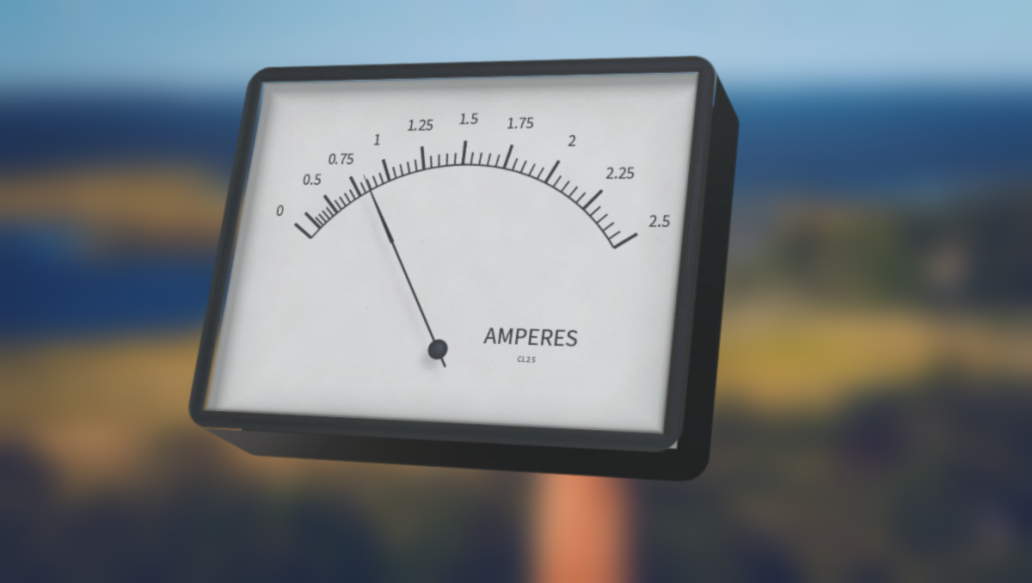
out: 0.85 A
